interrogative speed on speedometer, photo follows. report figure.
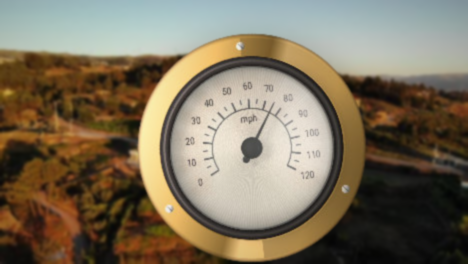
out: 75 mph
